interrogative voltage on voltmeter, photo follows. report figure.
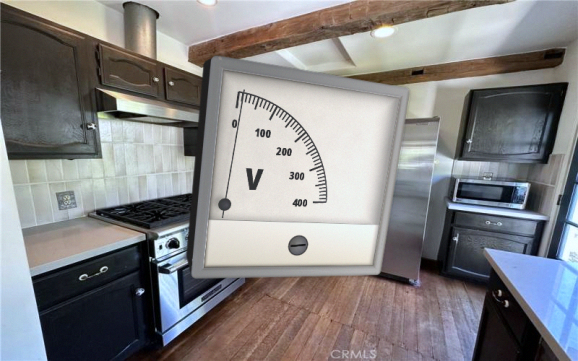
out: 10 V
